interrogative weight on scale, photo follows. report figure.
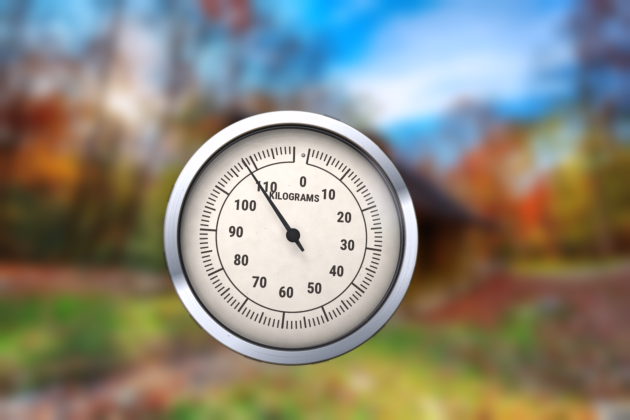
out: 108 kg
